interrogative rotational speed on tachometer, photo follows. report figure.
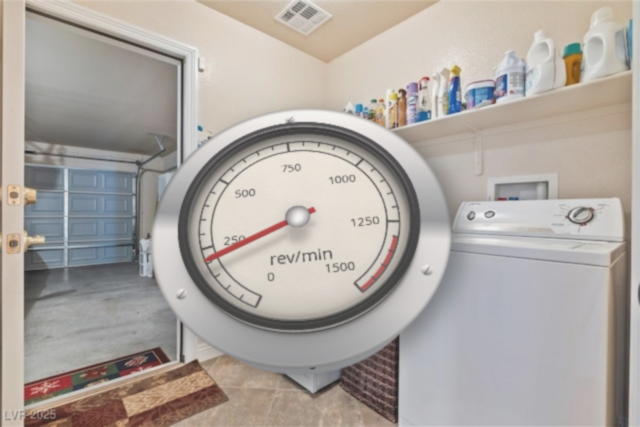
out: 200 rpm
